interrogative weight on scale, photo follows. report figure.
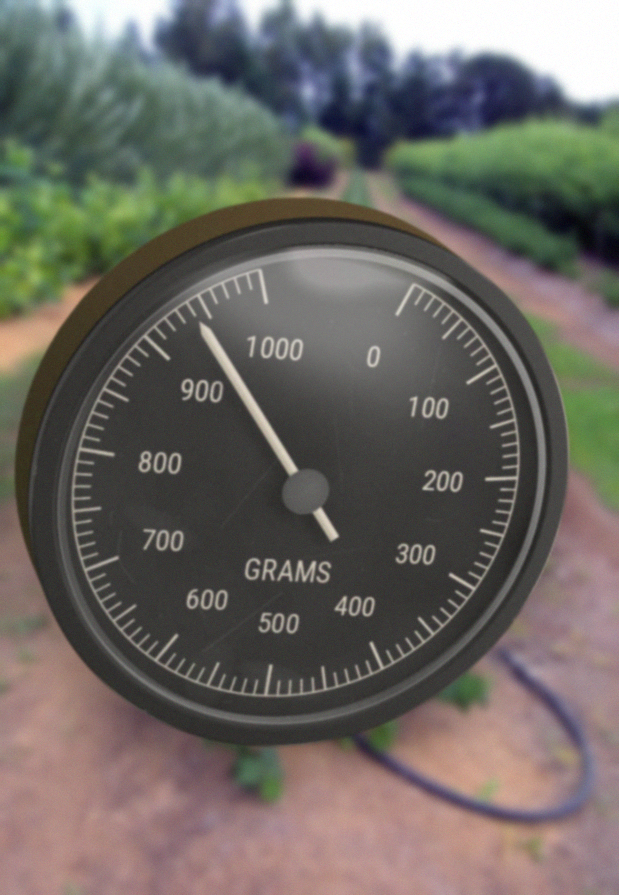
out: 940 g
